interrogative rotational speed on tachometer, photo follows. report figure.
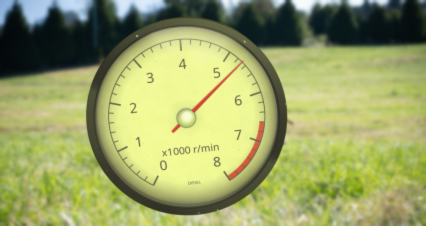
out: 5300 rpm
